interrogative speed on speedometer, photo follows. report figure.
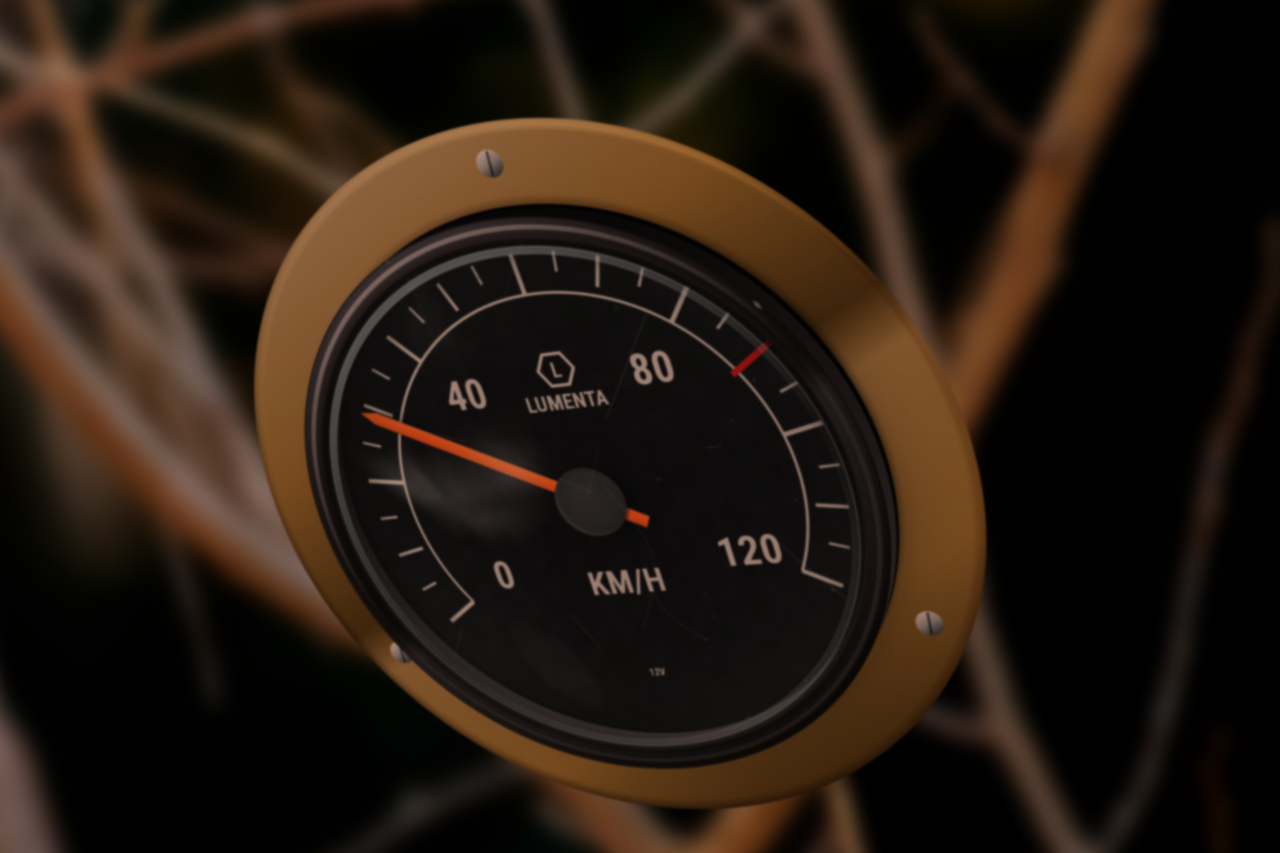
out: 30 km/h
